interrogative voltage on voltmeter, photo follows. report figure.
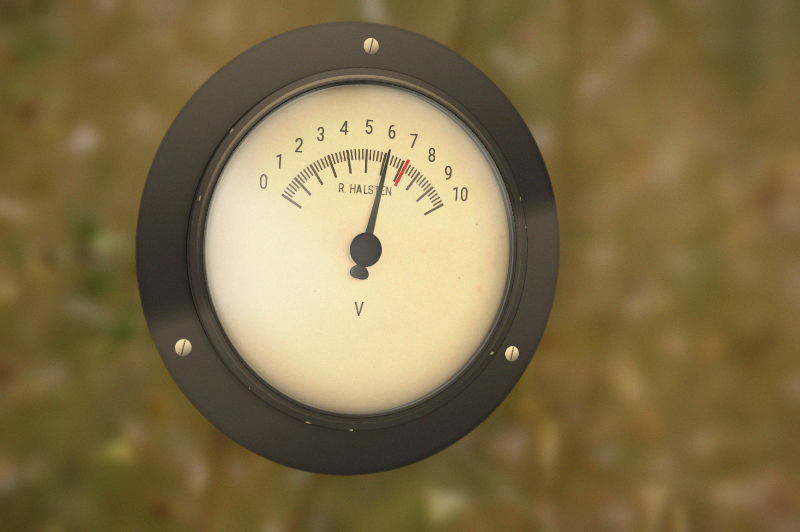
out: 6 V
